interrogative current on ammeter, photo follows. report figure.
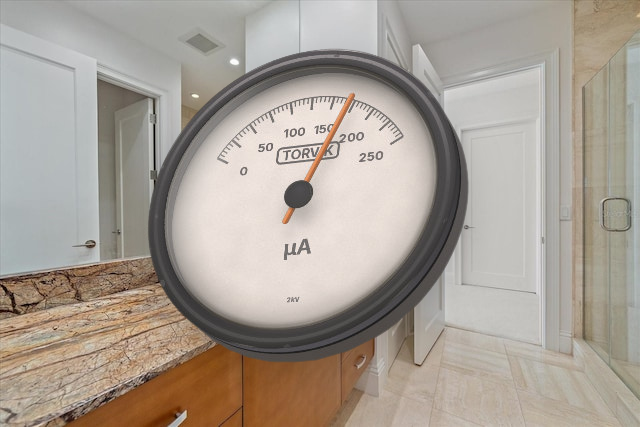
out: 175 µA
